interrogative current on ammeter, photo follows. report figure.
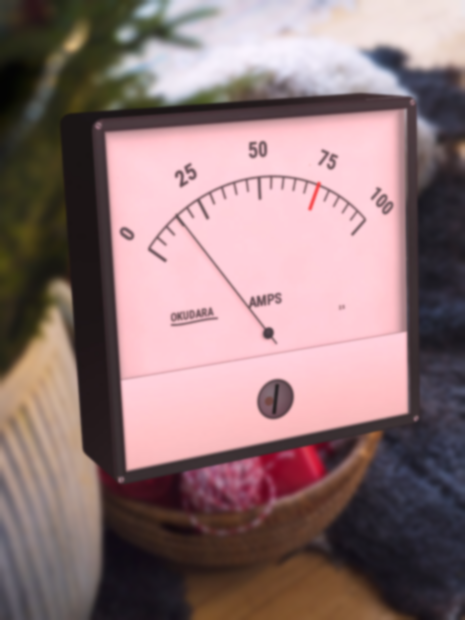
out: 15 A
